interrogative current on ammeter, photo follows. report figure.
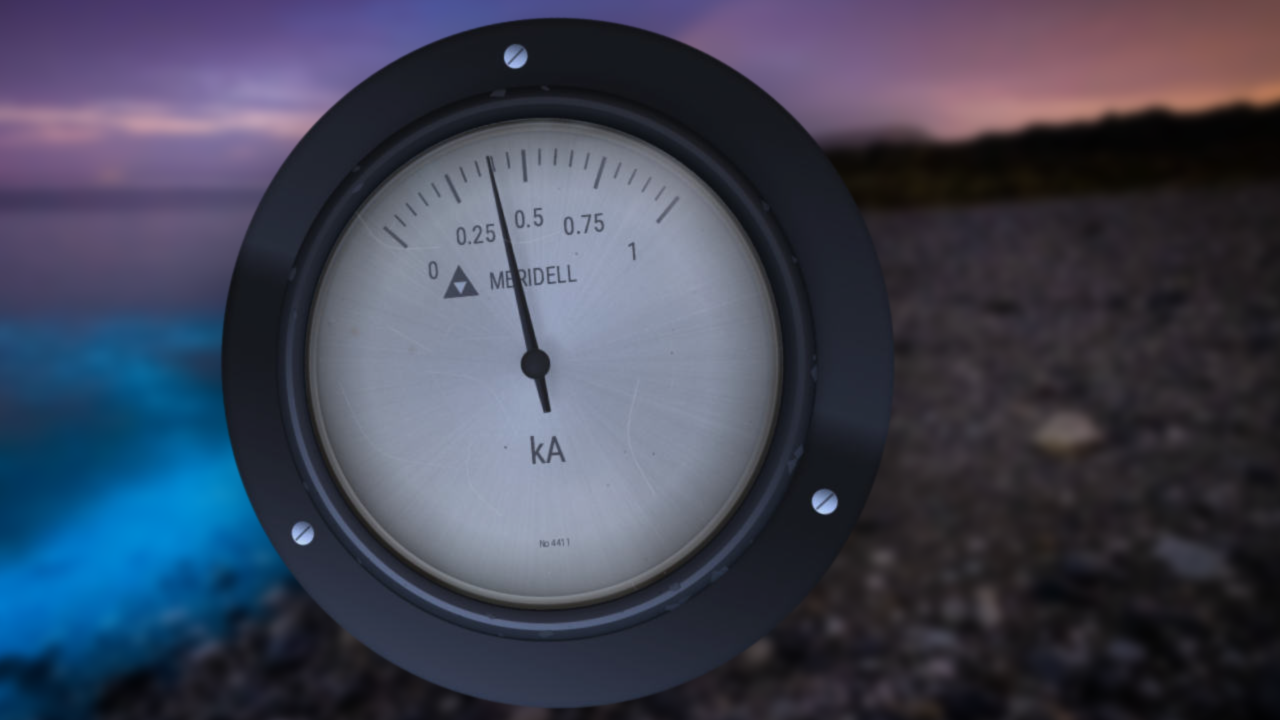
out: 0.4 kA
